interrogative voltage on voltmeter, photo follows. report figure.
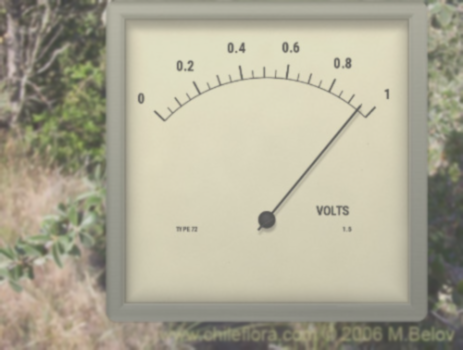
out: 0.95 V
